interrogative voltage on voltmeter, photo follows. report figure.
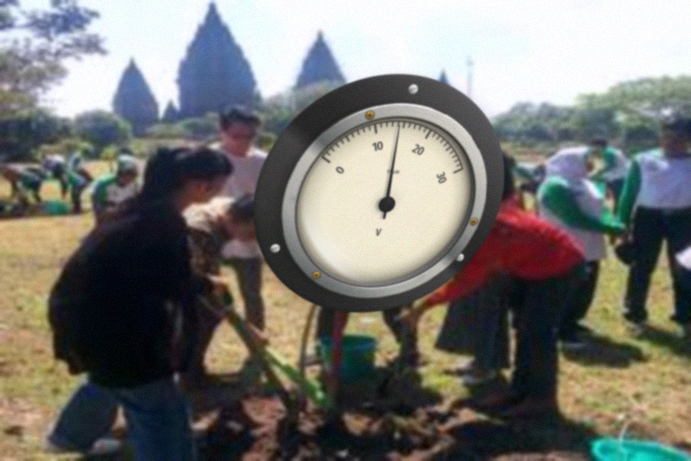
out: 14 V
